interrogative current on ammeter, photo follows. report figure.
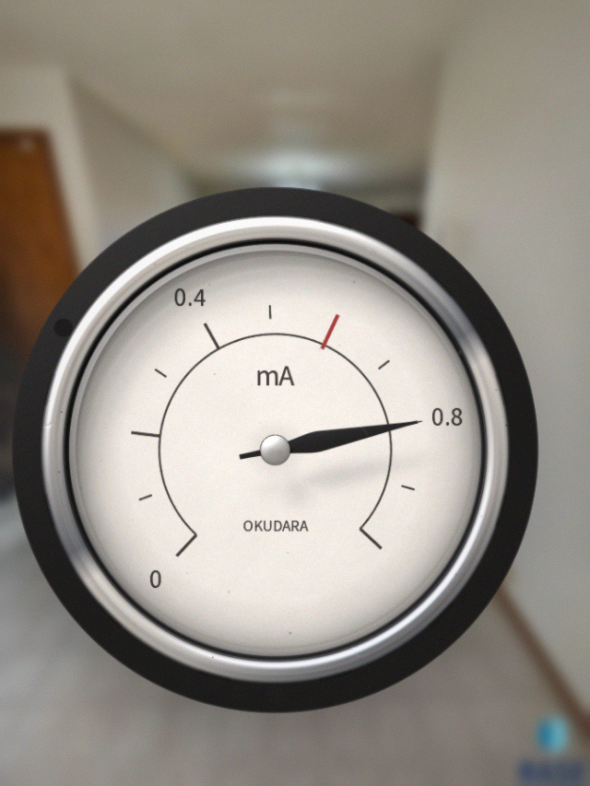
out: 0.8 mA
